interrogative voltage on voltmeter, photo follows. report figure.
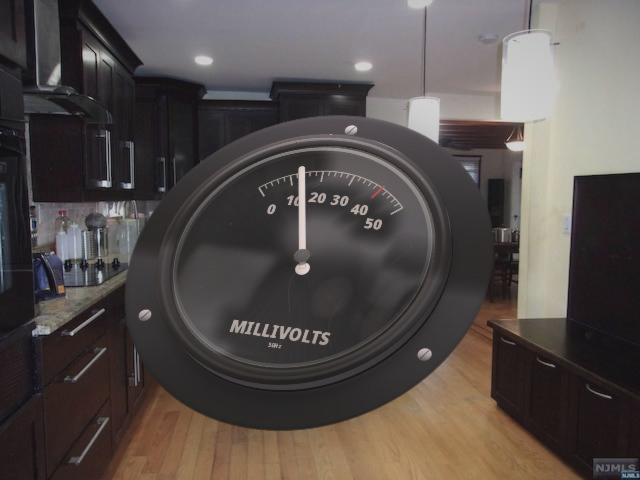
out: 14 mV
